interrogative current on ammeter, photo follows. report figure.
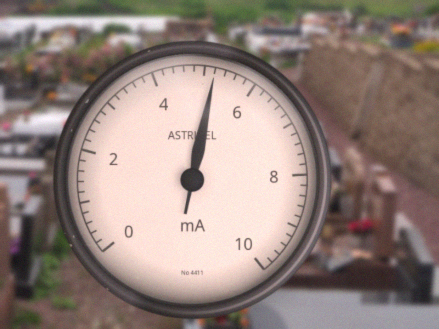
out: 5.2 mA
